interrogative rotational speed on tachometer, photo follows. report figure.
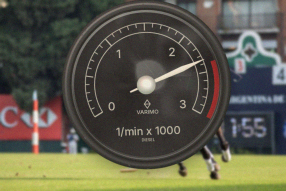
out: 2350 rpm
